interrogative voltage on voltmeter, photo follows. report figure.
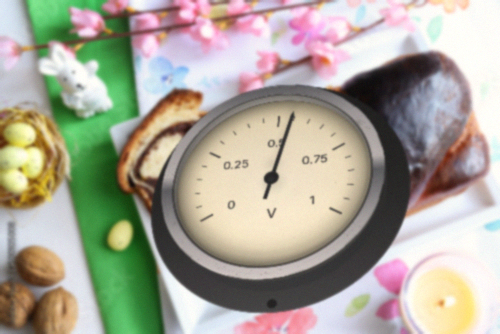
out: 0.55 V
